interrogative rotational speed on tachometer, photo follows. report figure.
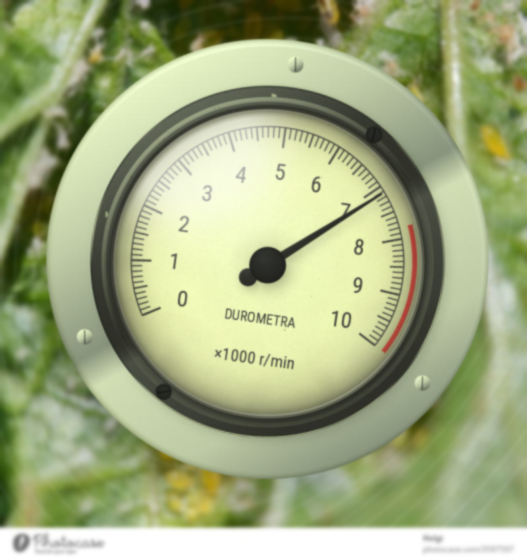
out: 7100 rpm
